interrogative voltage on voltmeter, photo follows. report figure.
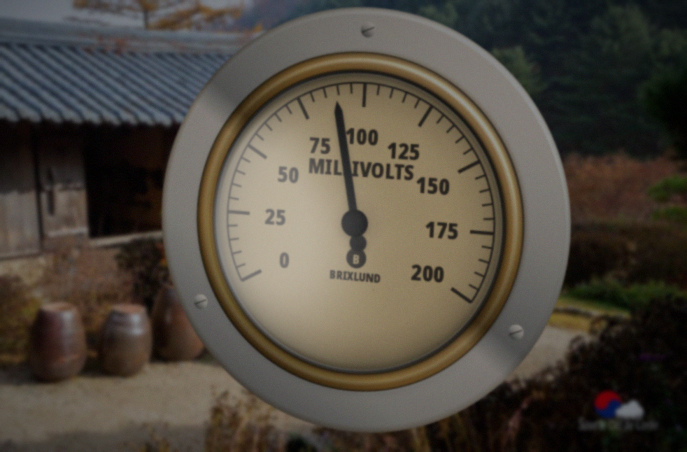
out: 90 mV
